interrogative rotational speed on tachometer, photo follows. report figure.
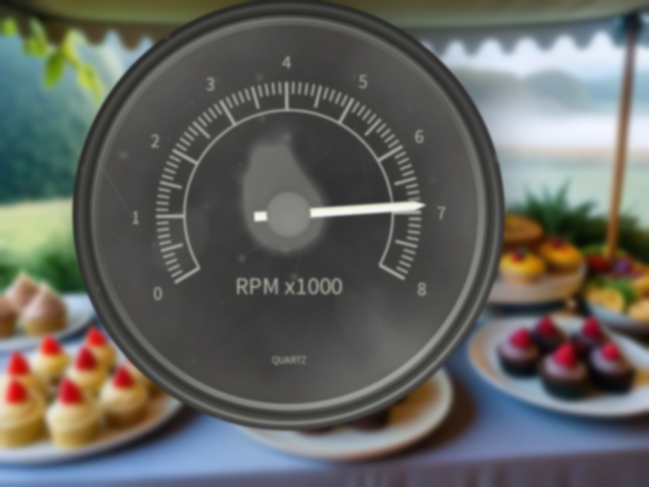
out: 6900 rpm
